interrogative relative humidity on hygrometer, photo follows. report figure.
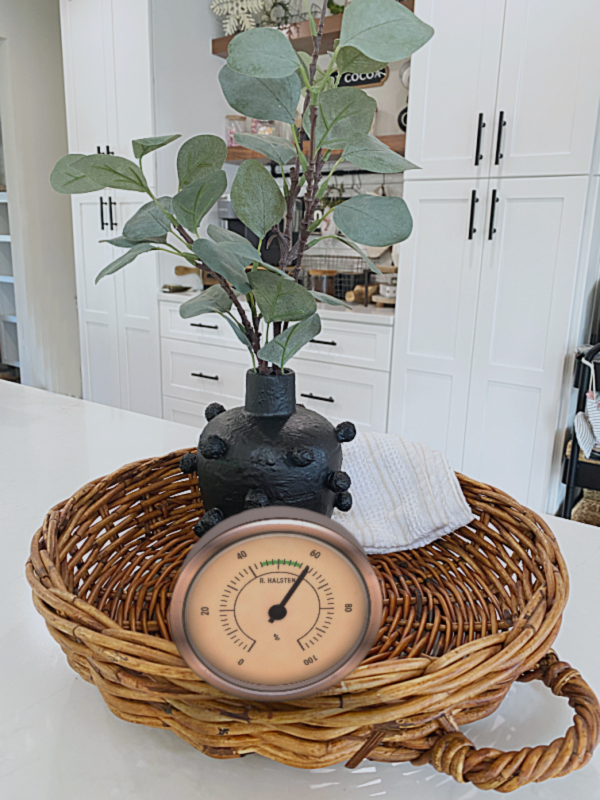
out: 60 %
